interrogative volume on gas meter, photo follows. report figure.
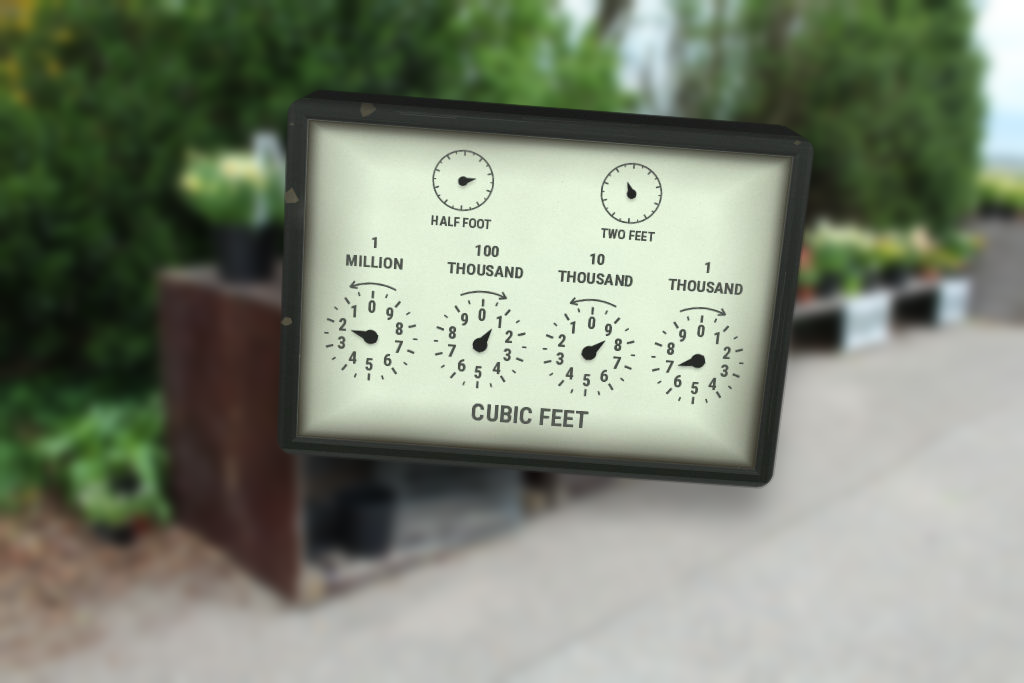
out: 208700 ft³
